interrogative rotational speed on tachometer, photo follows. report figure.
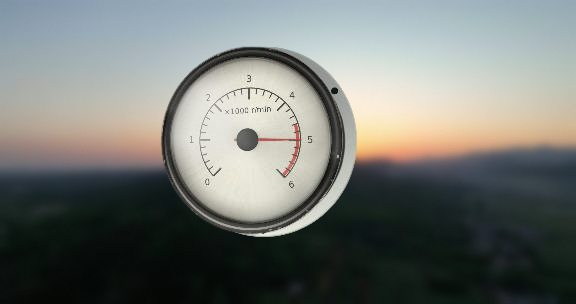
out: 5000 rpm
